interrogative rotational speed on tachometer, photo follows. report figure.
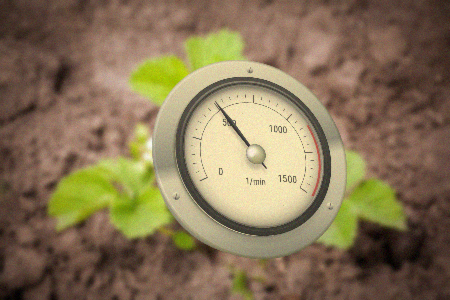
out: 500 rpm
